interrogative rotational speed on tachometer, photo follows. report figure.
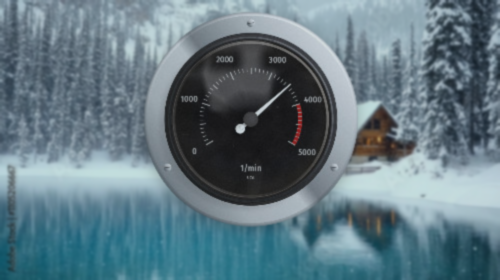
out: 3500 rpm
